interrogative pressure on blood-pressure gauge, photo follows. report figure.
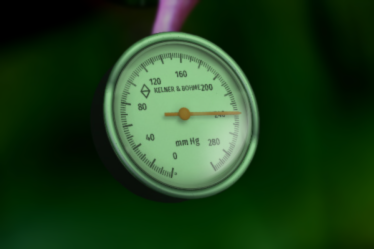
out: 240 mmHg
